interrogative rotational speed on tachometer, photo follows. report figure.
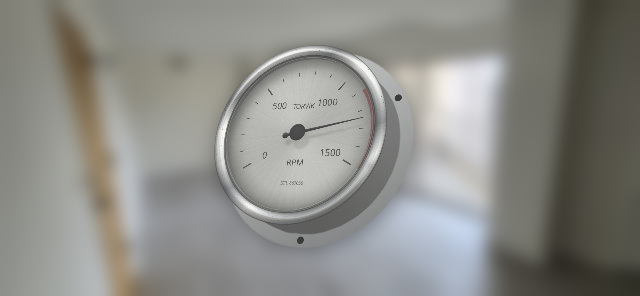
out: 1250 rpm
